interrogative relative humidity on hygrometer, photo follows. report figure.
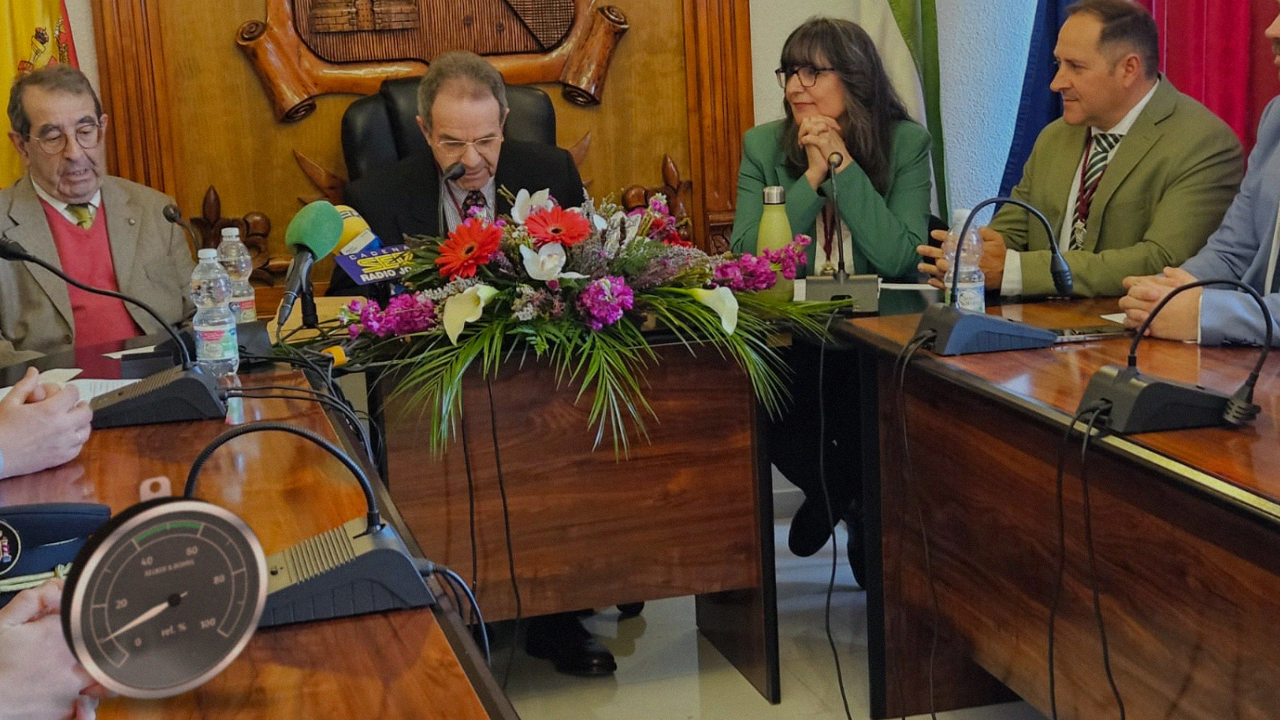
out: 10 %
